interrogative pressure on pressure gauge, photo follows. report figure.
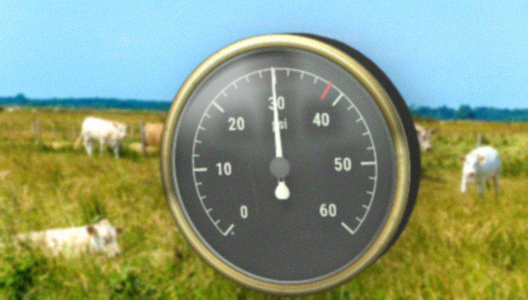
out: 30 psi
